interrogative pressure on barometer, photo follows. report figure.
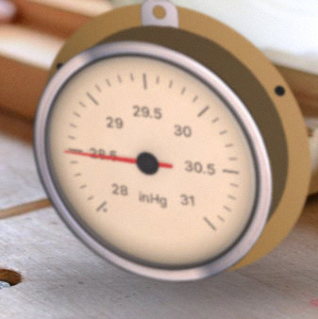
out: 28.5 inHg
